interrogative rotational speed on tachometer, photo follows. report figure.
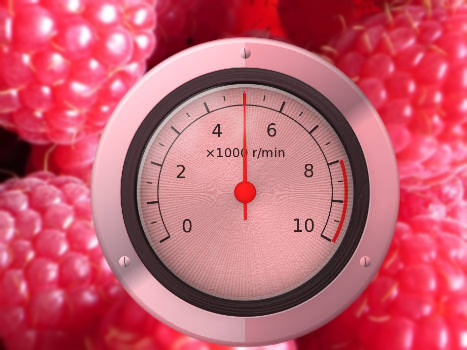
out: 5000 rpm
